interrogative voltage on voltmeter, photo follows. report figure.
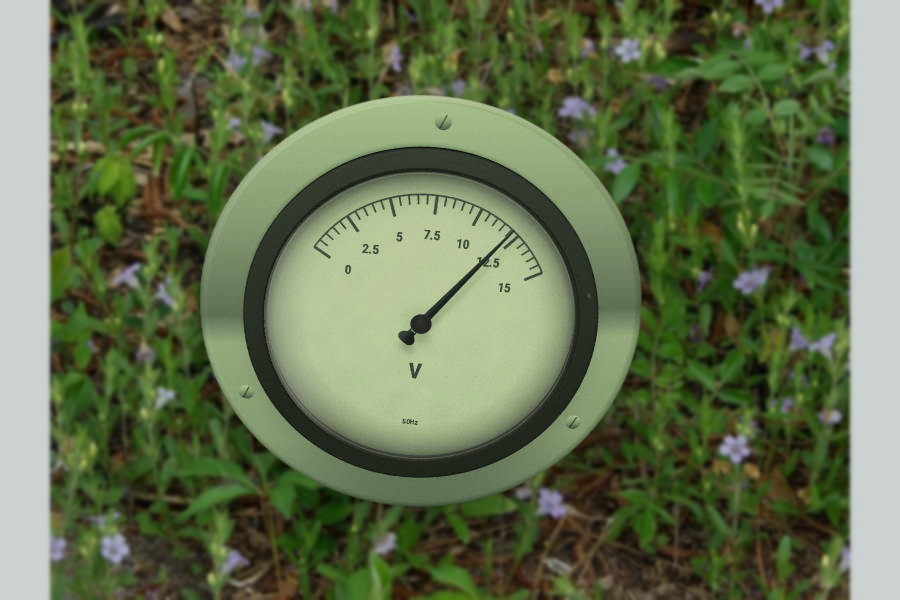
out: 12 V
